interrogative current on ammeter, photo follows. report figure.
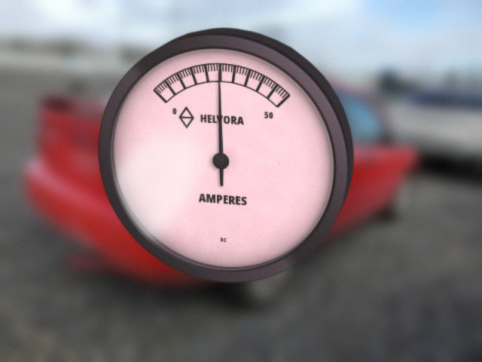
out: 25 A
